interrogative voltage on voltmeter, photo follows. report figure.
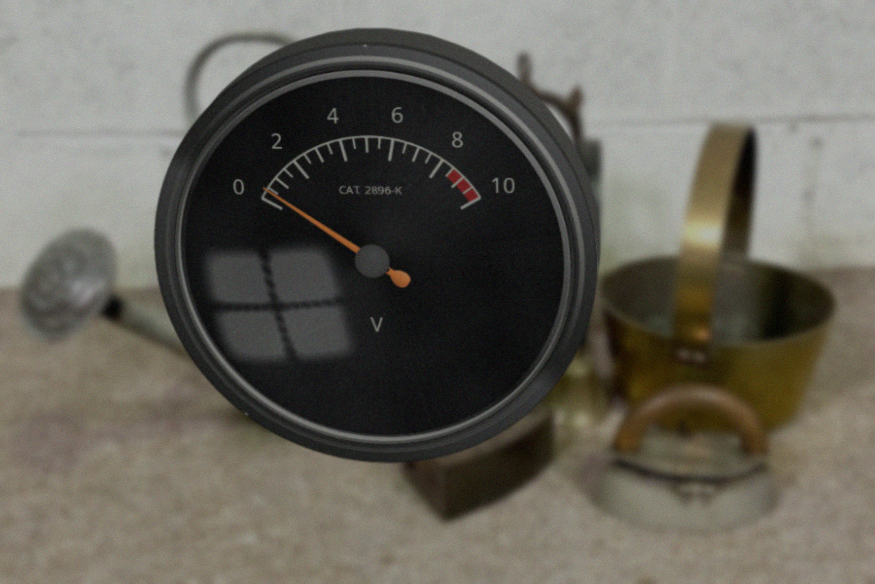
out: 0.5 V
